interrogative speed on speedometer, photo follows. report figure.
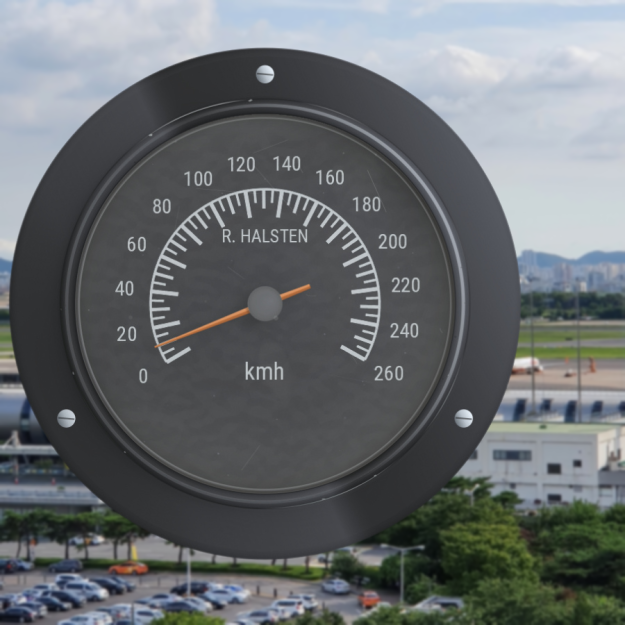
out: 10 km/h
